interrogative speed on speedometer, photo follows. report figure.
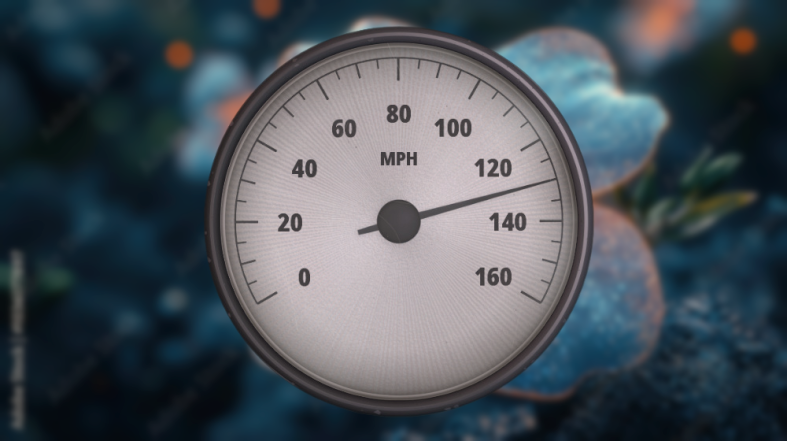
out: 130 mph
